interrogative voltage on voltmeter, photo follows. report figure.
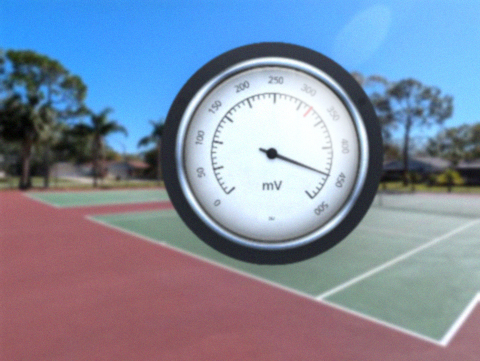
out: 450 mV
